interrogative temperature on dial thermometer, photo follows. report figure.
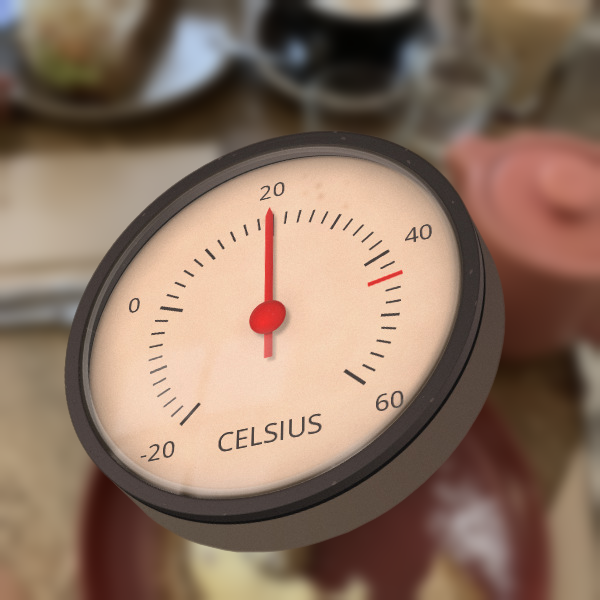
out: 20 °C
